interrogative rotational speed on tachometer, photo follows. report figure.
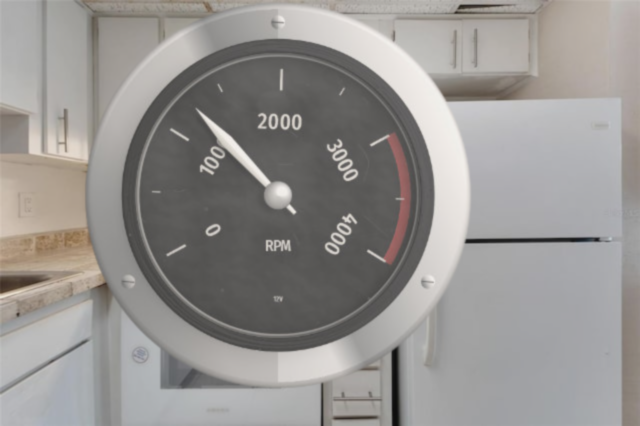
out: 1250 rpm
